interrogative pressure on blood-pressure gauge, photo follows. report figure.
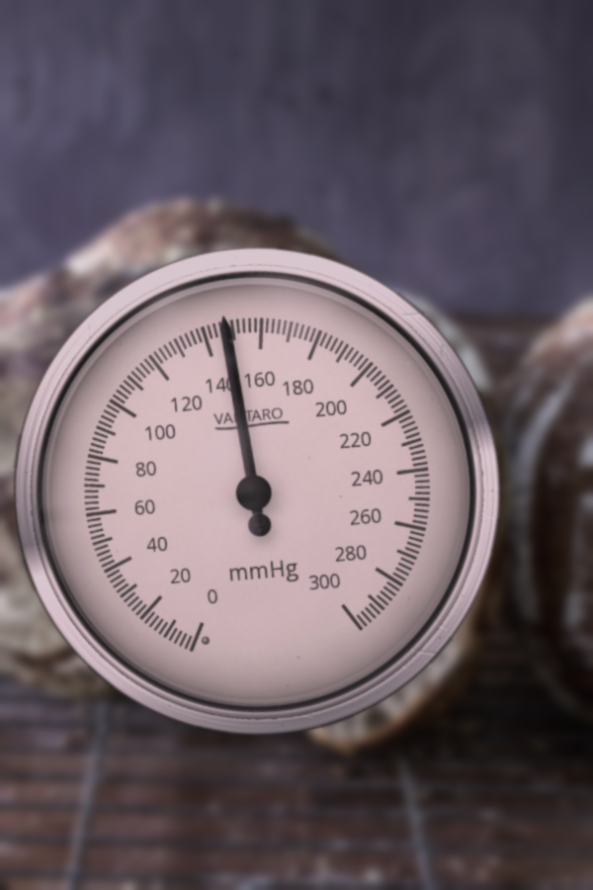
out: 148 mmHg
